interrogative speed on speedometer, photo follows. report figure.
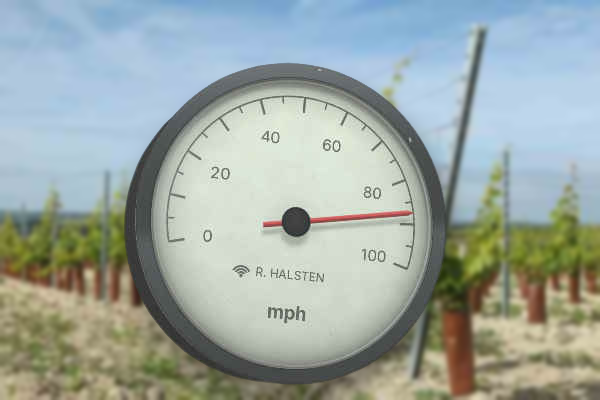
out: 87.5 mph
